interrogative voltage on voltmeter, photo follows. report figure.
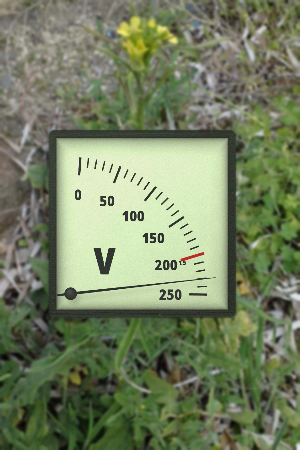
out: 230 V
